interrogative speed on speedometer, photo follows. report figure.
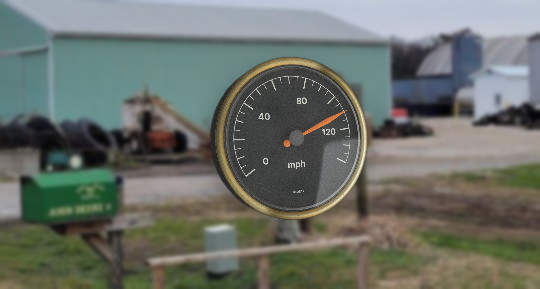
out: 110 mph
